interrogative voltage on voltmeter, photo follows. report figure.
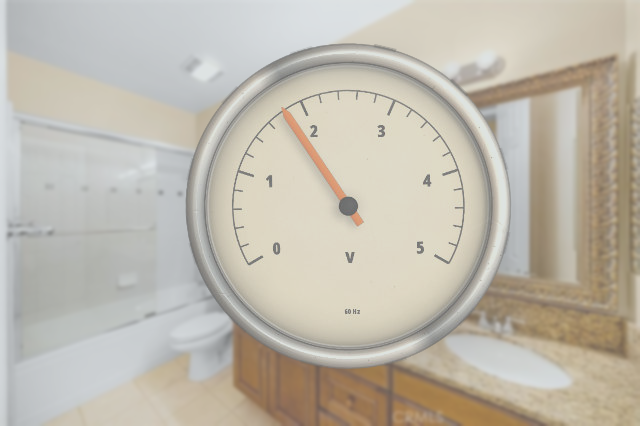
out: 1.8 V
